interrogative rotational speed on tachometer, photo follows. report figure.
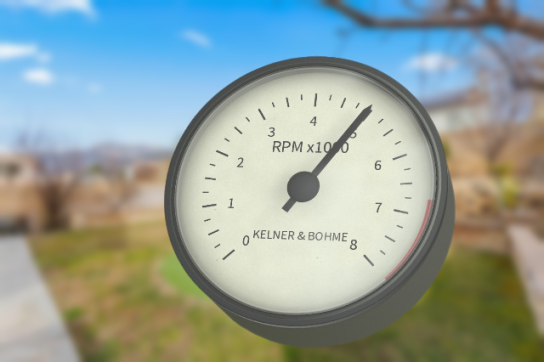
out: 5000 rpm
